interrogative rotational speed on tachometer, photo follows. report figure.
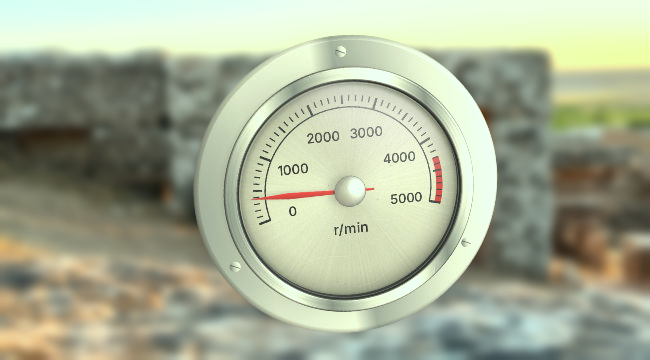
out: 400 rpm
